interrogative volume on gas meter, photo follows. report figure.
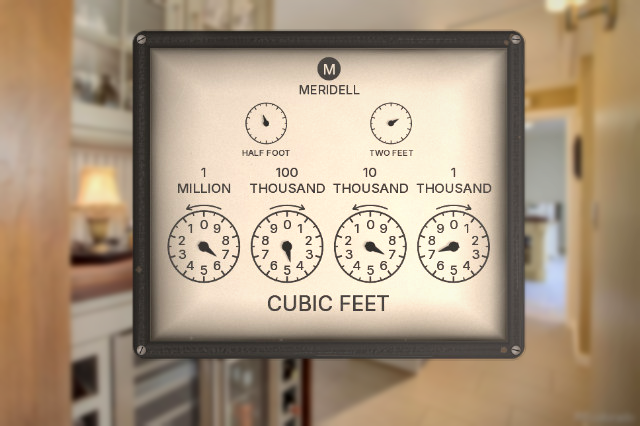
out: 646700 ft³
